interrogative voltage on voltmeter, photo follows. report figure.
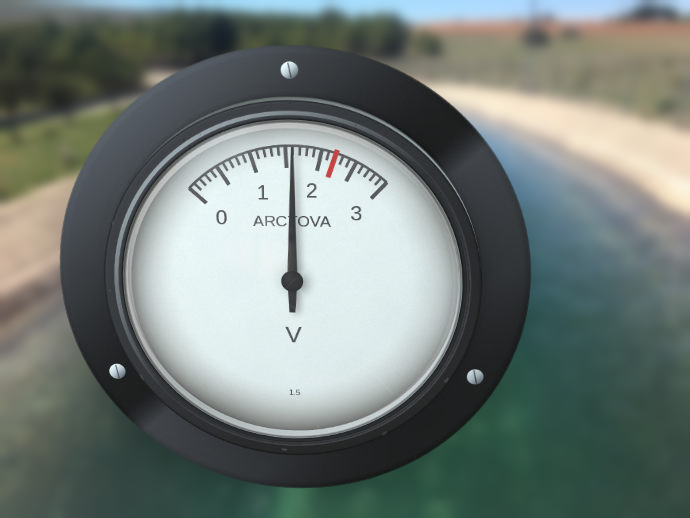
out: 1.6 V
